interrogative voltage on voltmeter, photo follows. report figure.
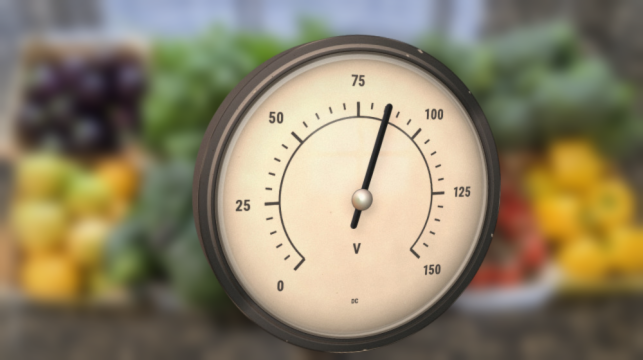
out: 85 V
